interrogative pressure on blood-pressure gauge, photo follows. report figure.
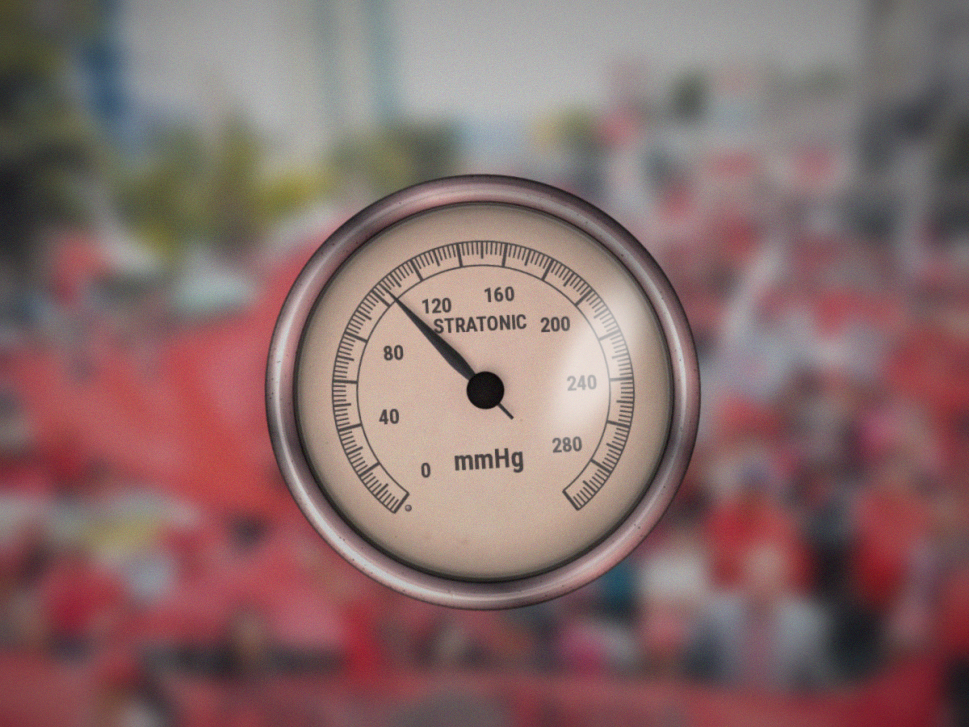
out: 104 mmHg
